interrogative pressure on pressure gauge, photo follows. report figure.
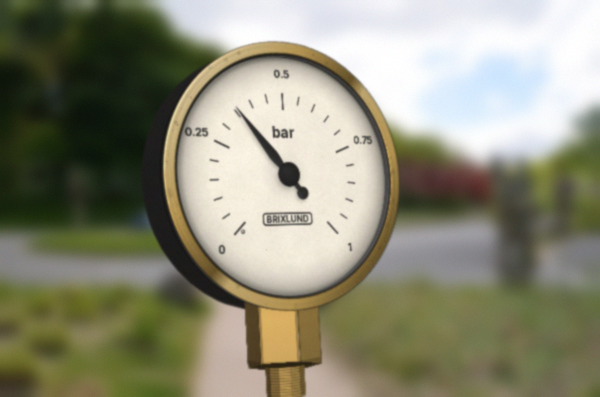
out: 0.35 bar
